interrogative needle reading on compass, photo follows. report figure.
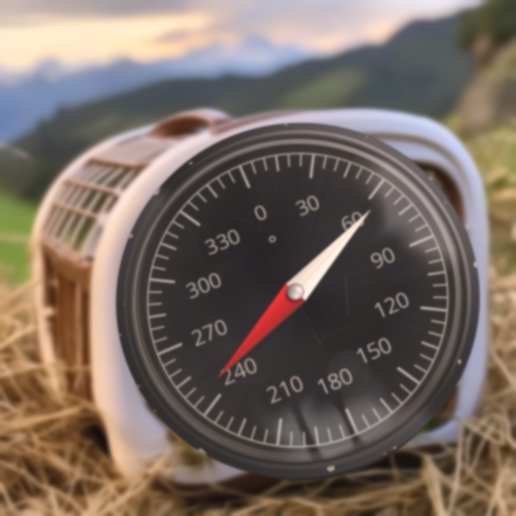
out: 245 °
